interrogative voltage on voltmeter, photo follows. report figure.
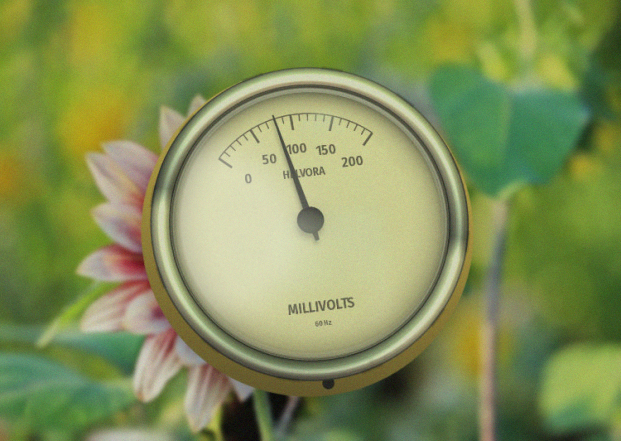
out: 80 mV
